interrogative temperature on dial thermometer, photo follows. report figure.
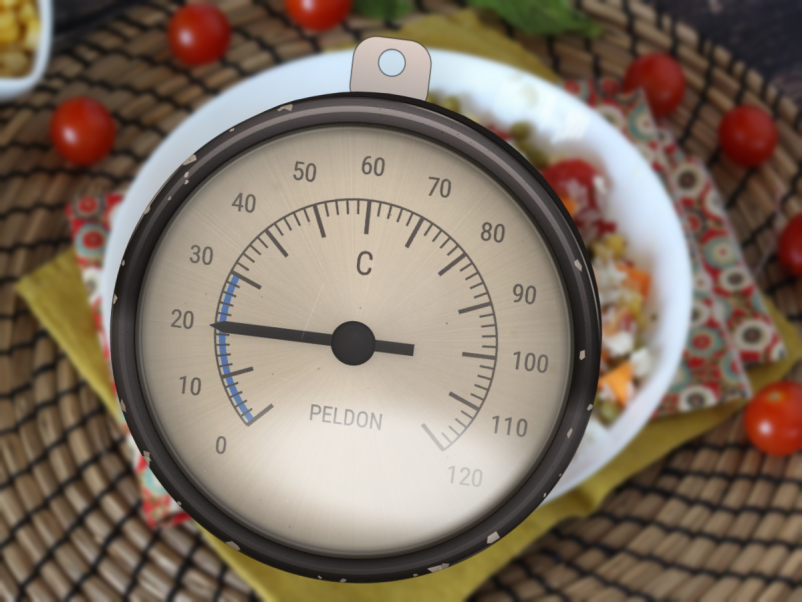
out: 20 °C
